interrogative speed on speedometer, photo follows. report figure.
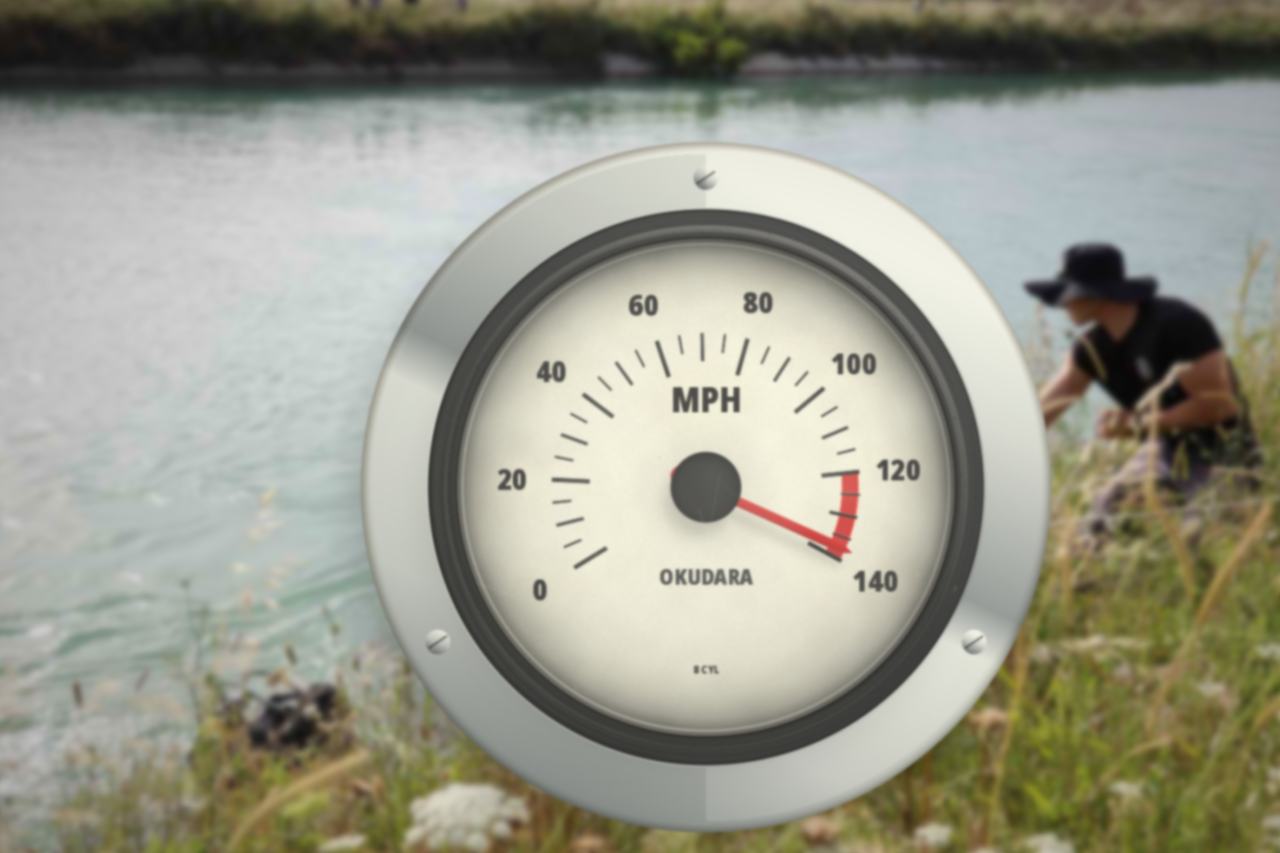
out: 137.5 mph
